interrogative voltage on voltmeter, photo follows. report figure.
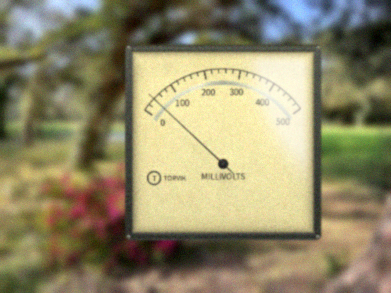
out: 40 mV
